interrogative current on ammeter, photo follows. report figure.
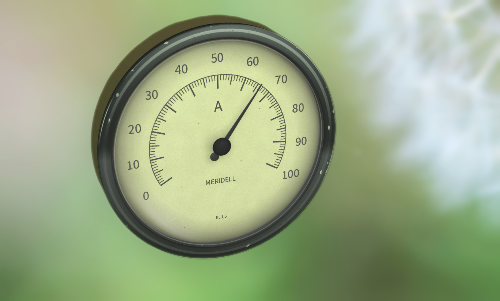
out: 65 A
